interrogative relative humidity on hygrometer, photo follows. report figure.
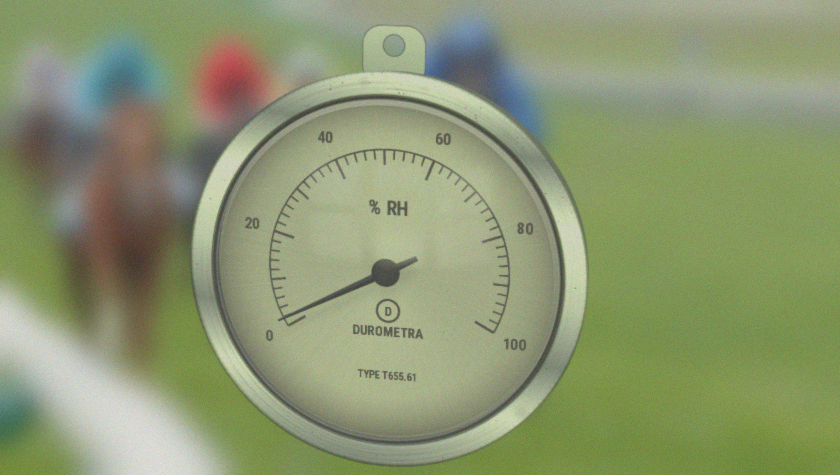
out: 2 %
